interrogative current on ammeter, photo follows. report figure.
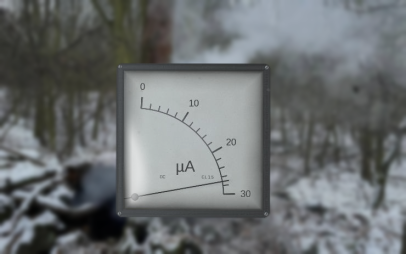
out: 27 µA
